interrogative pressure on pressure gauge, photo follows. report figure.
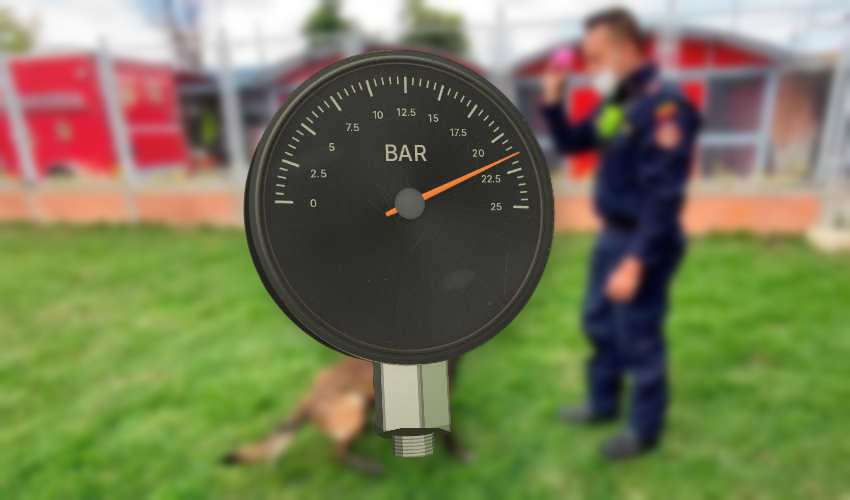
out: 21.5 bar
